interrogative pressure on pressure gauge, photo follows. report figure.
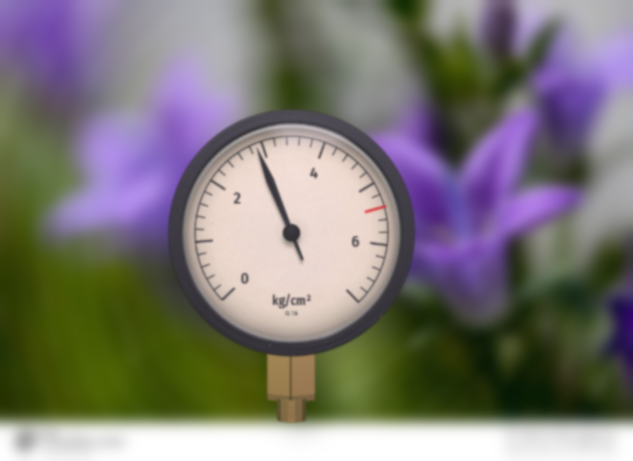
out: 2.9 kg/cm²
